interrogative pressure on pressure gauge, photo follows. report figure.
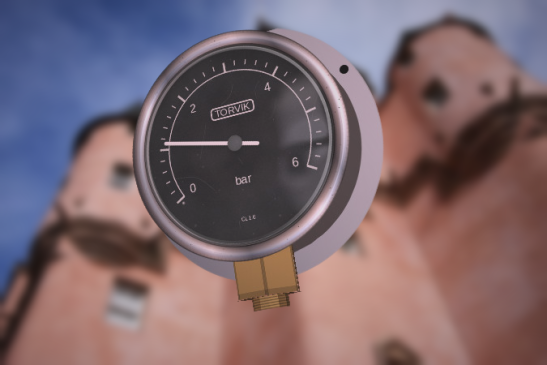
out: 1.1 bar
